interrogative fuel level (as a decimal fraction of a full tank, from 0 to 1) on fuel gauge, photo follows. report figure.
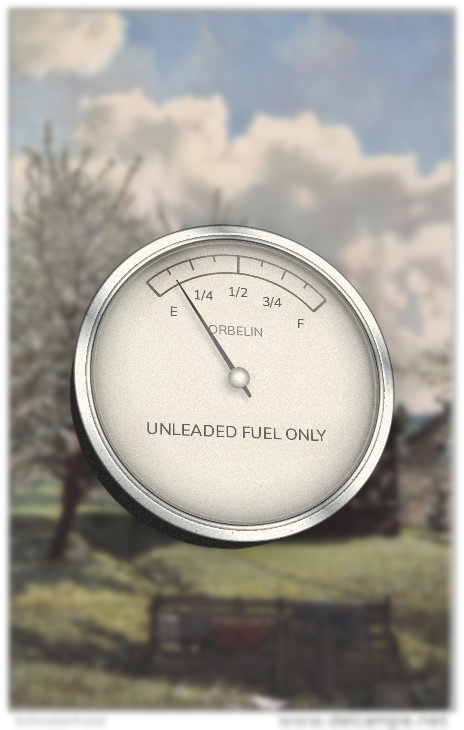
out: 0.125
